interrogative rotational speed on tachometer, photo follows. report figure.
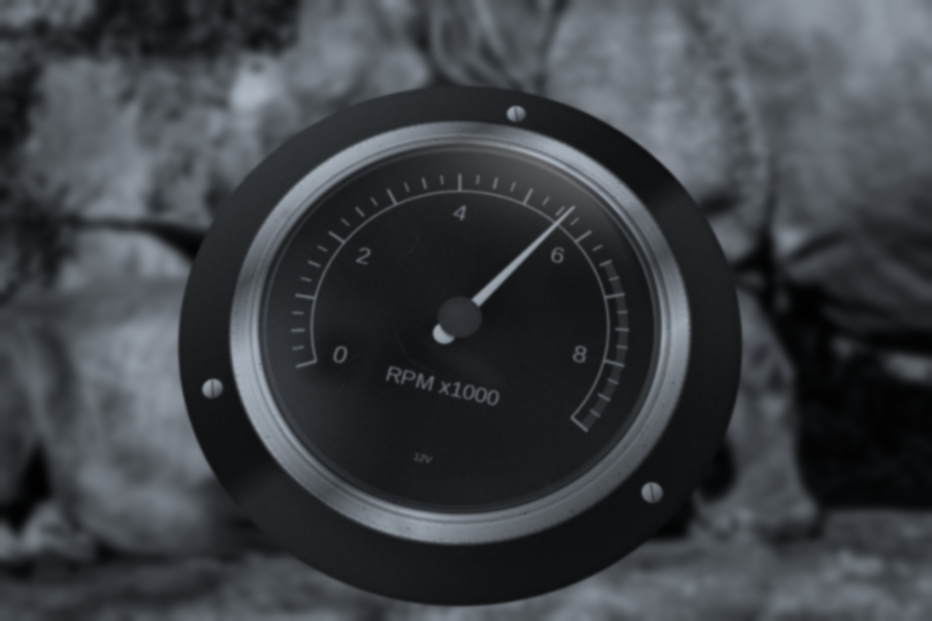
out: 5625 rpm
